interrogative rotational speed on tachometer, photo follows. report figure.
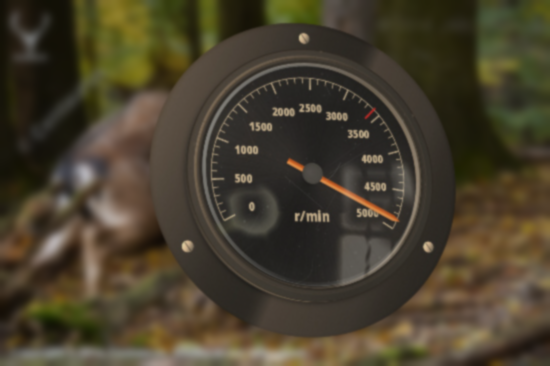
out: 4900 rpm
